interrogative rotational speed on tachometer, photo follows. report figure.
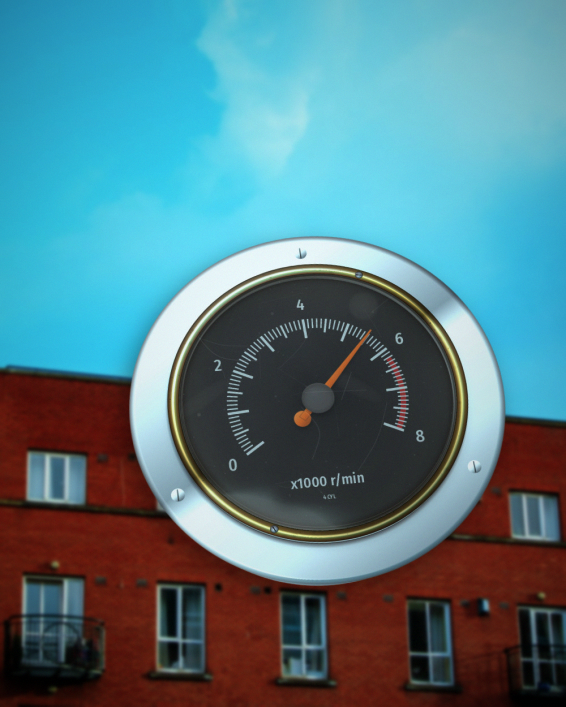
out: 5500 rpm
